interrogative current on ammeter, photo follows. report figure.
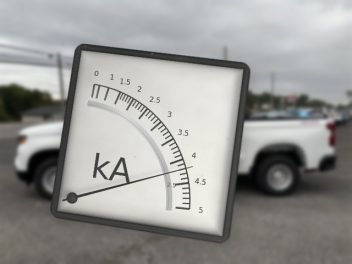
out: 4.2 kA
